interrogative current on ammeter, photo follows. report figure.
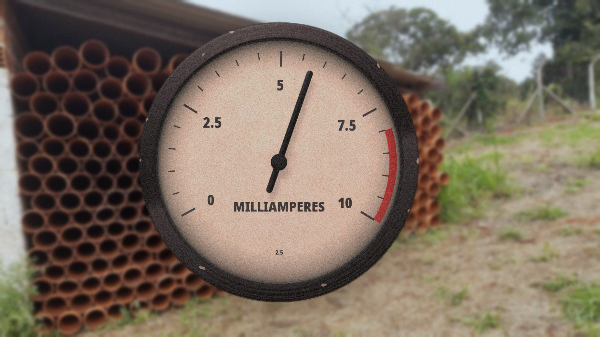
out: 5.75 mA
